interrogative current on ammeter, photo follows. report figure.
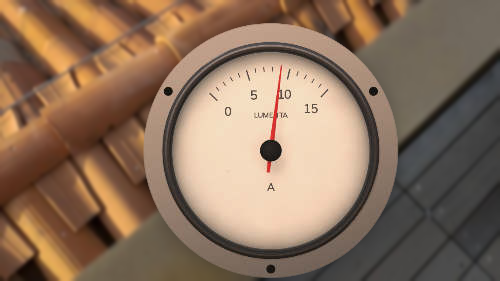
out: 9 A
